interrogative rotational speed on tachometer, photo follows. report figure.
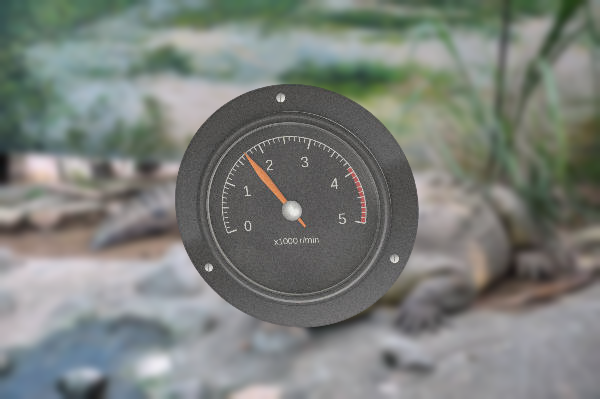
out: 1700 rpm
